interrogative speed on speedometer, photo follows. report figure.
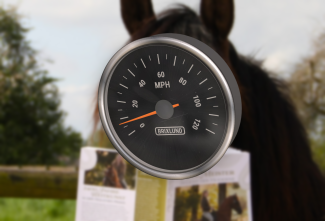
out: 7.5 mph
